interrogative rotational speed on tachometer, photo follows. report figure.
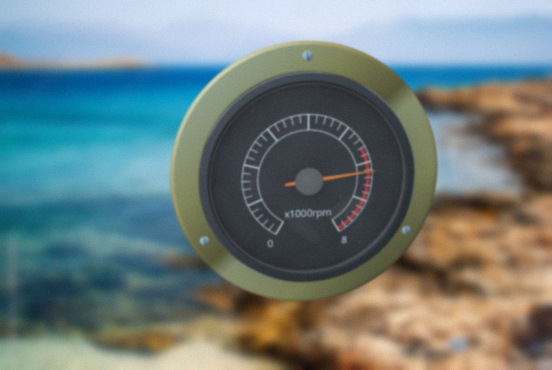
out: 6200 rpm
